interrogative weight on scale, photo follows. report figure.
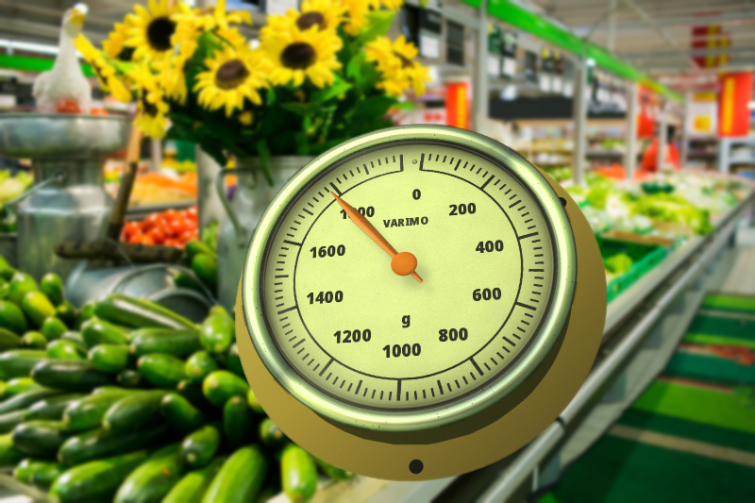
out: 1780 g
